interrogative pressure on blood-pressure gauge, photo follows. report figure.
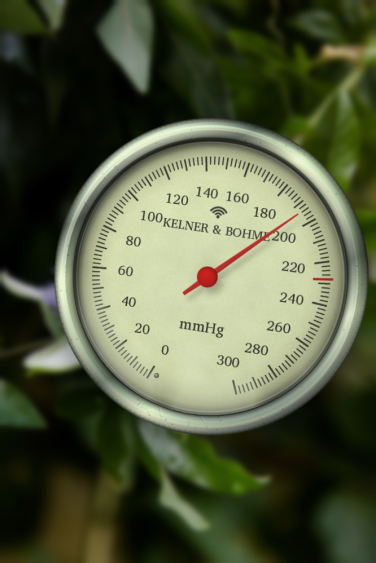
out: 194 mmHg
